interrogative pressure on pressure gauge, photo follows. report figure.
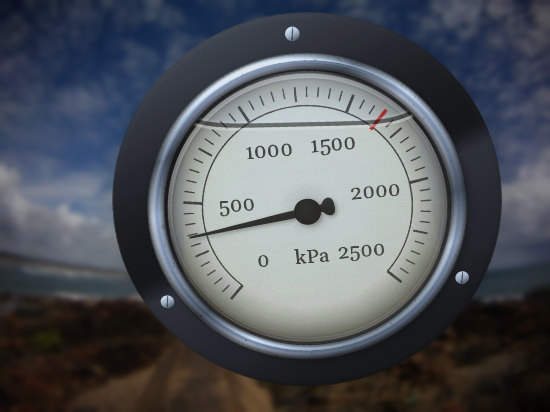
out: 350 kPa
